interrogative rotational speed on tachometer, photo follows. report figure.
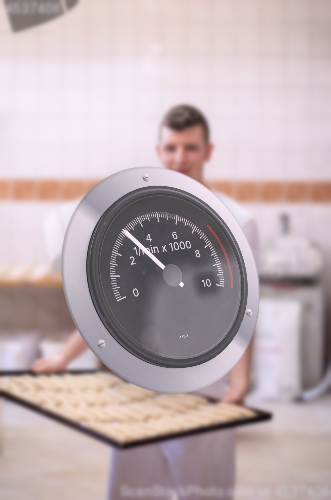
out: 3000 rpm
